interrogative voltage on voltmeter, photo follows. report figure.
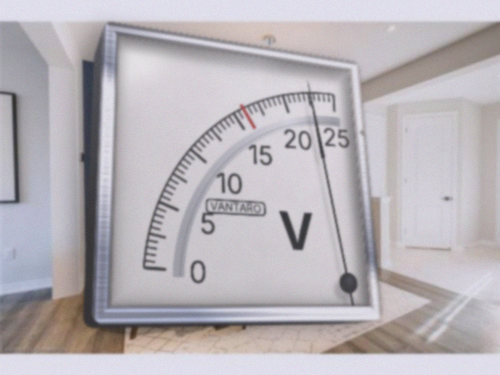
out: 22.5 V
